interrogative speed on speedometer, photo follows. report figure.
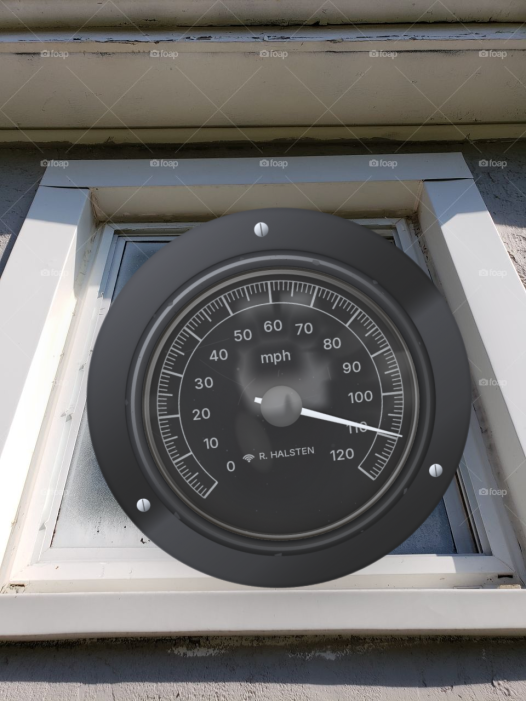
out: 109 mph
